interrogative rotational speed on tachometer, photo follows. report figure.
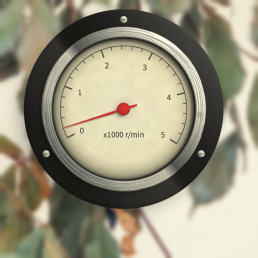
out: 200 rpm
